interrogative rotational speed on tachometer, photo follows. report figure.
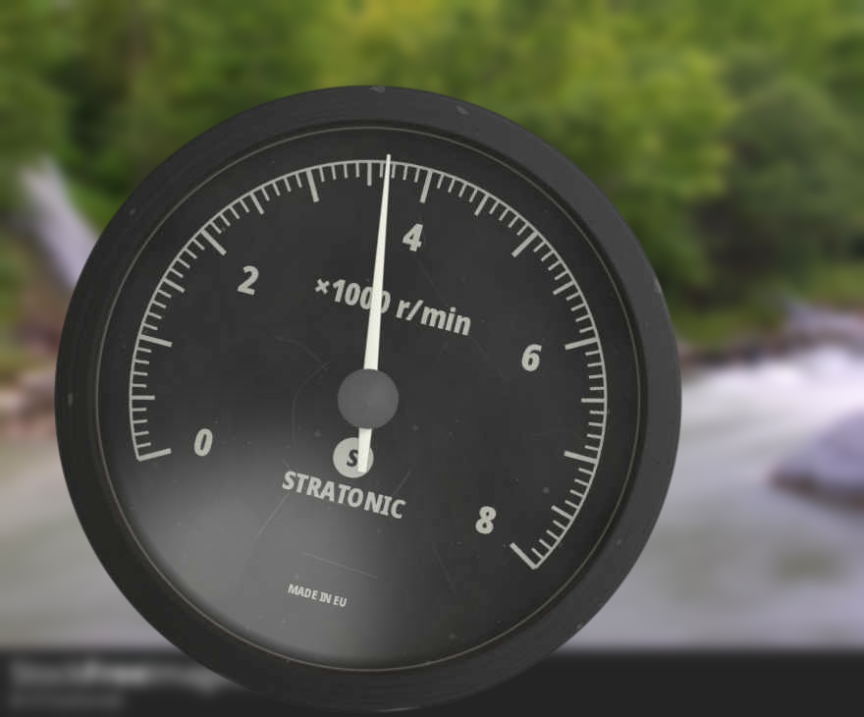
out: 3650 rpm
